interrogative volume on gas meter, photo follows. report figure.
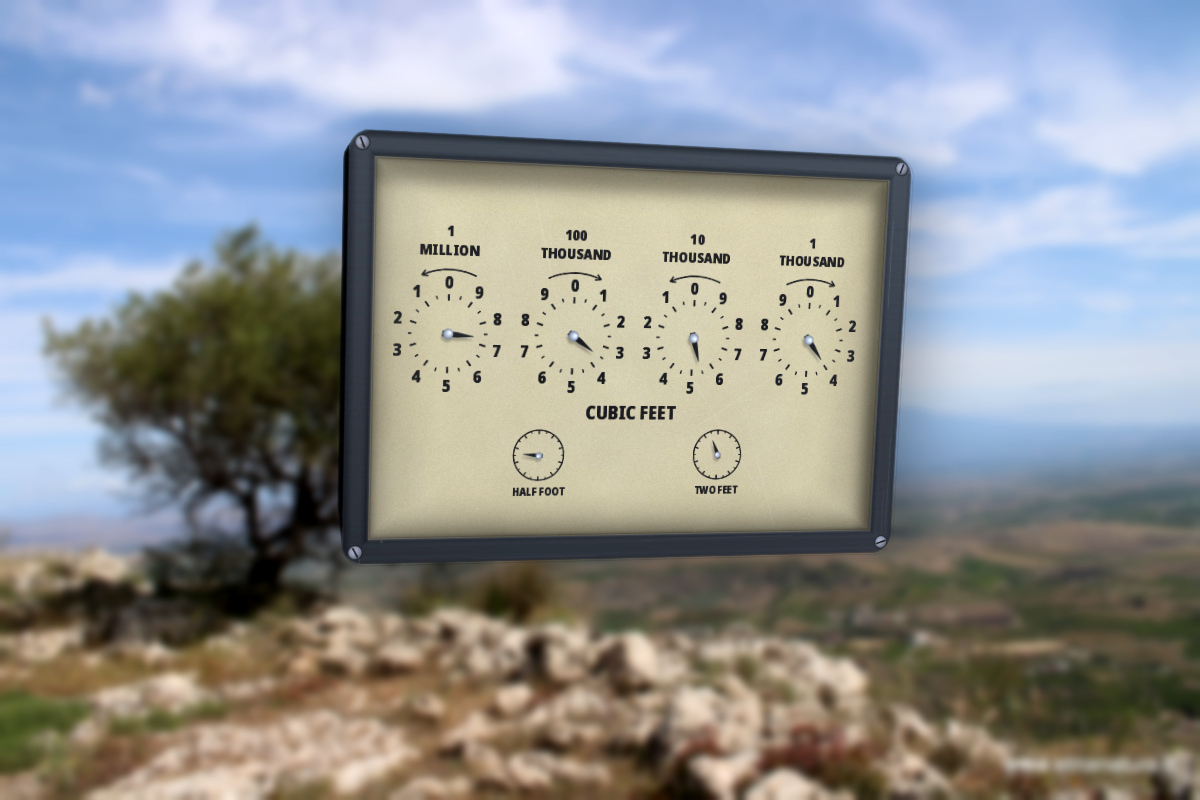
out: 735400 ft³
